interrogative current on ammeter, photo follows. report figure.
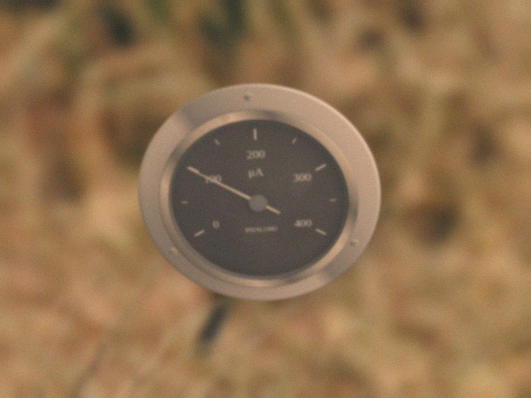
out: 100 µA
